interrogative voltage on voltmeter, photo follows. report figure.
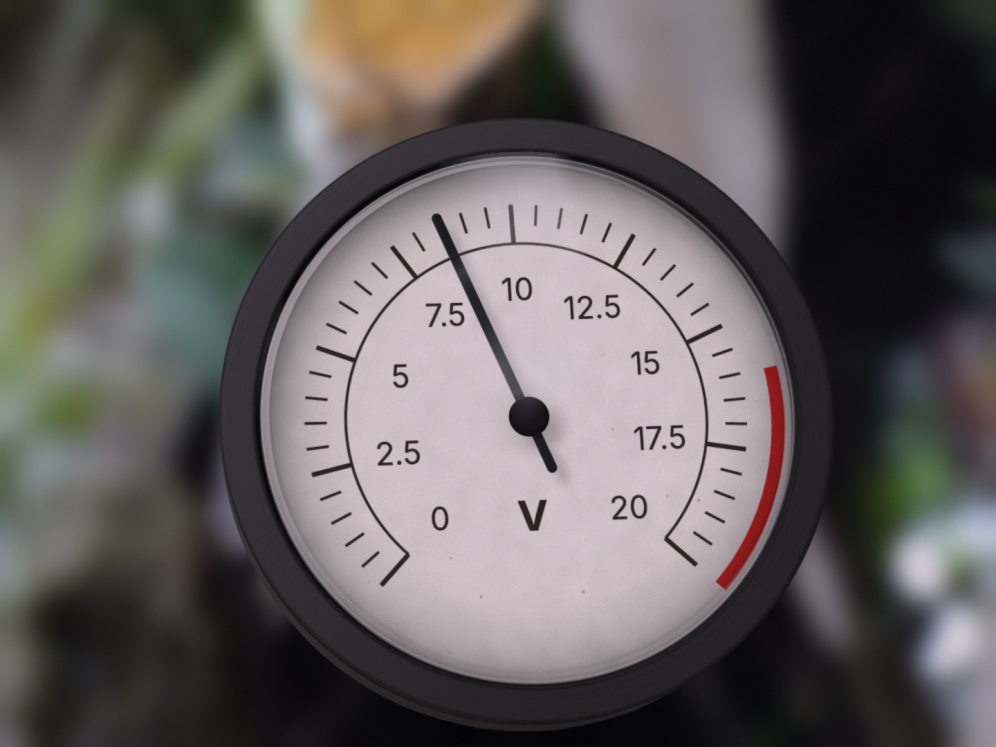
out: 8.5 V
